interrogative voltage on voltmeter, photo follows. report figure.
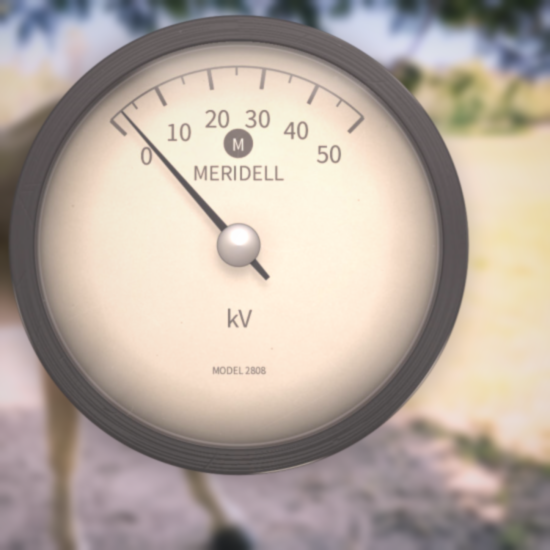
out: 2.5 kV
